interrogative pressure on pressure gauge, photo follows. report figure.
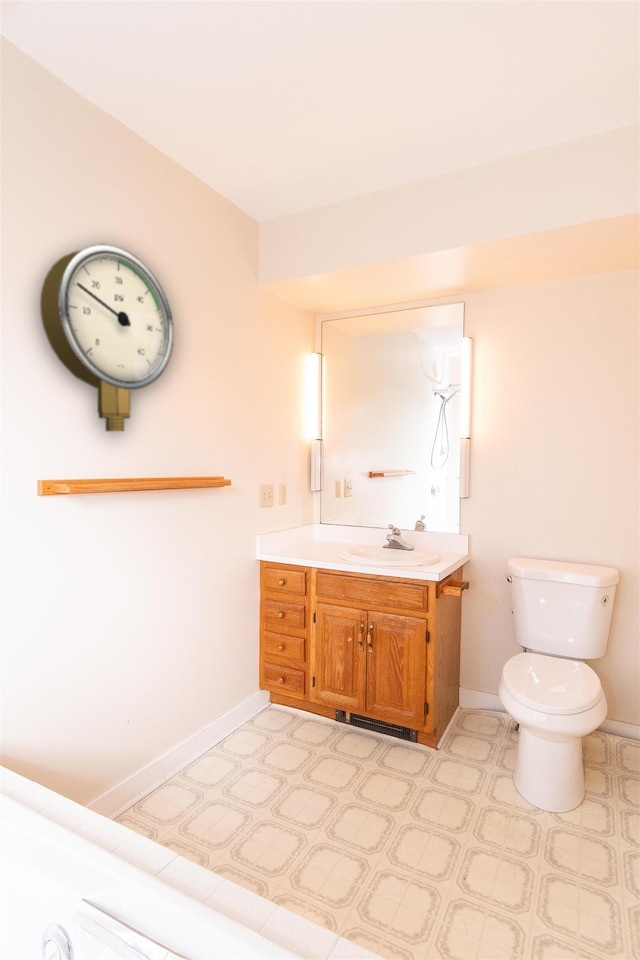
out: 15 psi
